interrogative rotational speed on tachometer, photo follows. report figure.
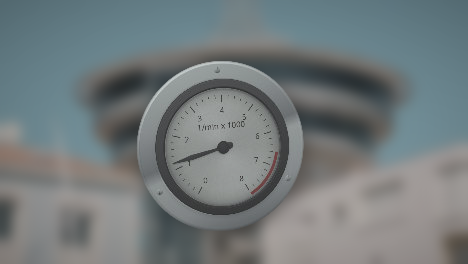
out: 1200 rpm
